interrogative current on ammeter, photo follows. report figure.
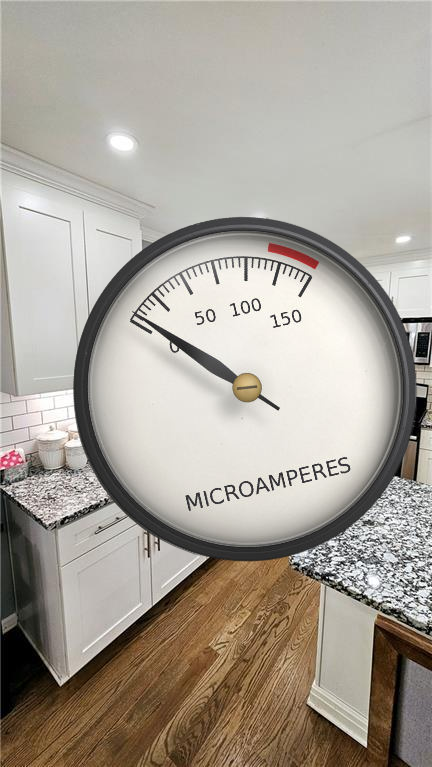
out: 5 µA
